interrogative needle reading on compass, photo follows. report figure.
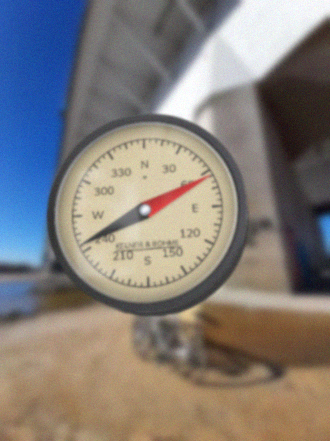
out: 65 °
